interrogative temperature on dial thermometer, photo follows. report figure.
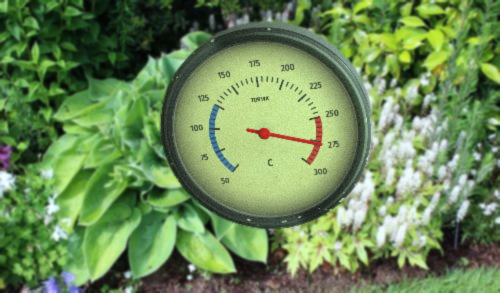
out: 275 °C
